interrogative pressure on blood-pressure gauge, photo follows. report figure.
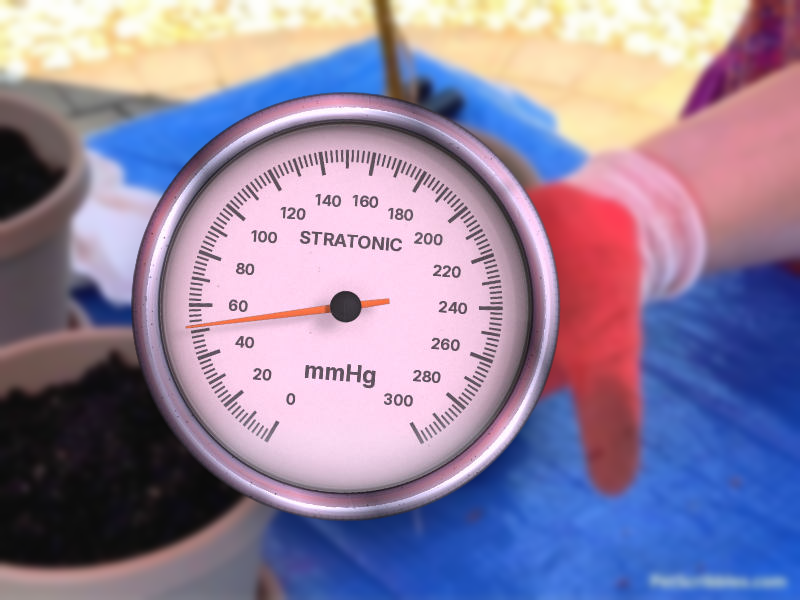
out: 52 mmHg
